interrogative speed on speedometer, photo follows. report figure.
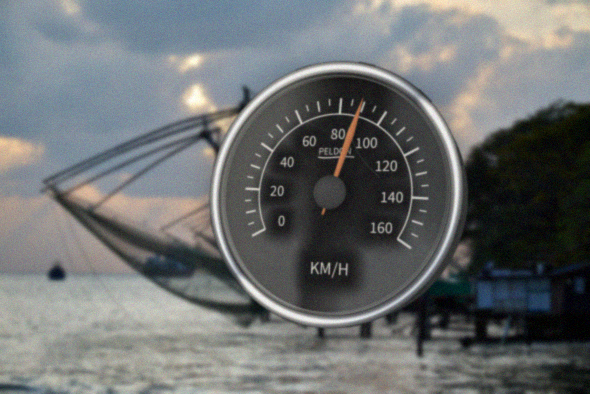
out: 90 km/h
